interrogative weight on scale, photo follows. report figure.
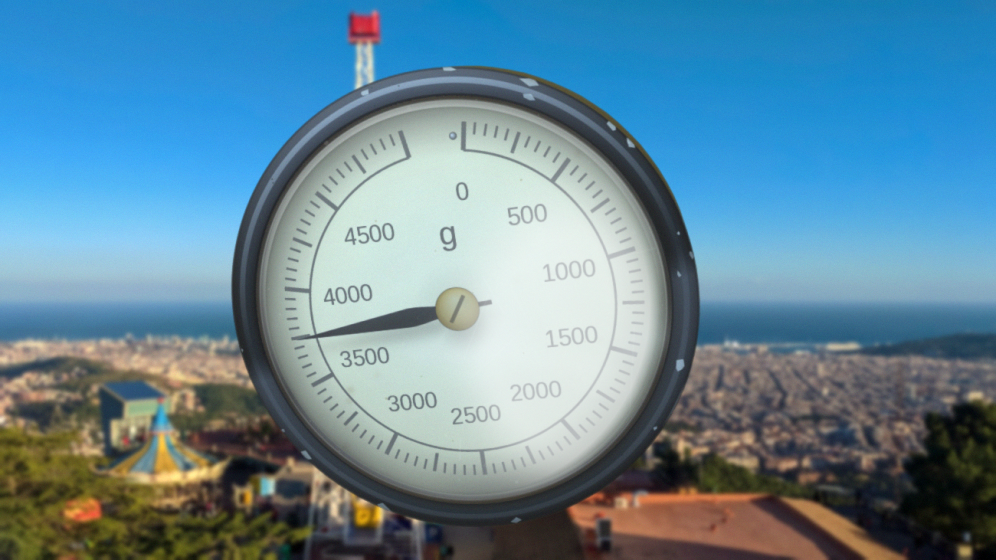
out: 3750 g
